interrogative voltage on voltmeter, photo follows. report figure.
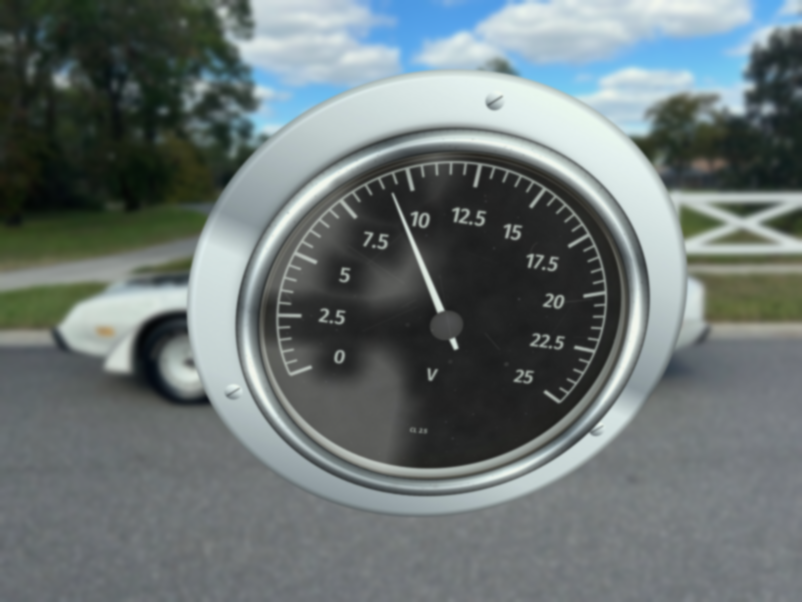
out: 9.25 V
